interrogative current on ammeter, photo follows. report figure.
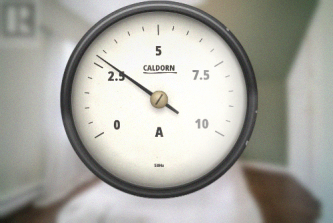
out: 2.75 A
